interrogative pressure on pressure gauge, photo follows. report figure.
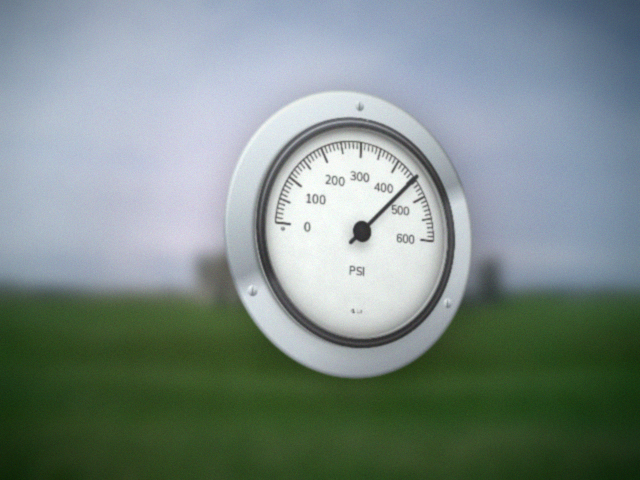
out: 450 psi
